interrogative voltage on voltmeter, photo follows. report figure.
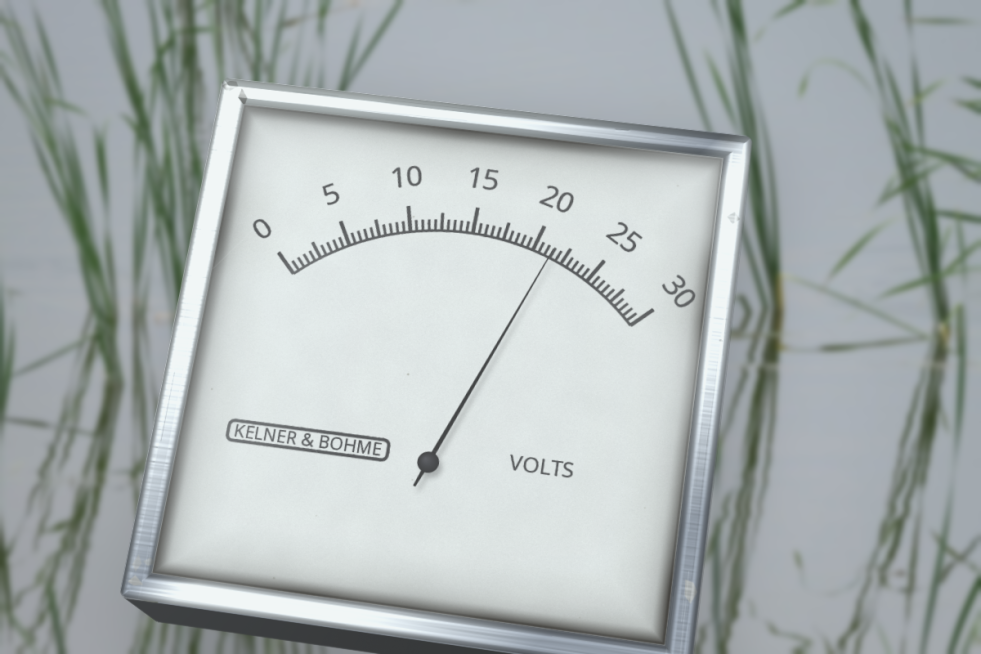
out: 21.5 V
